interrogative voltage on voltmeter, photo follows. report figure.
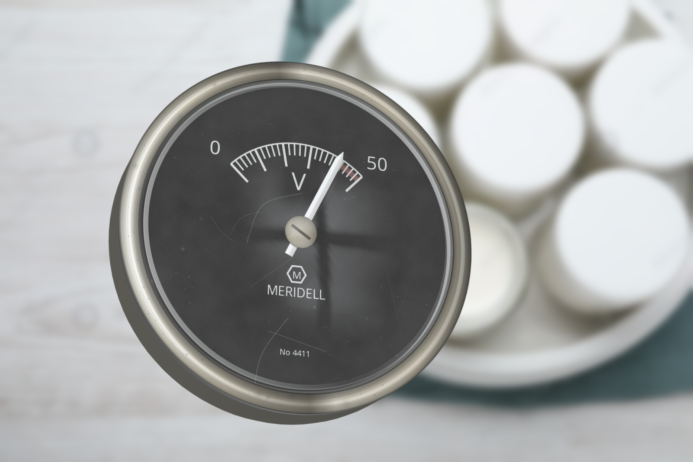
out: 40 V
